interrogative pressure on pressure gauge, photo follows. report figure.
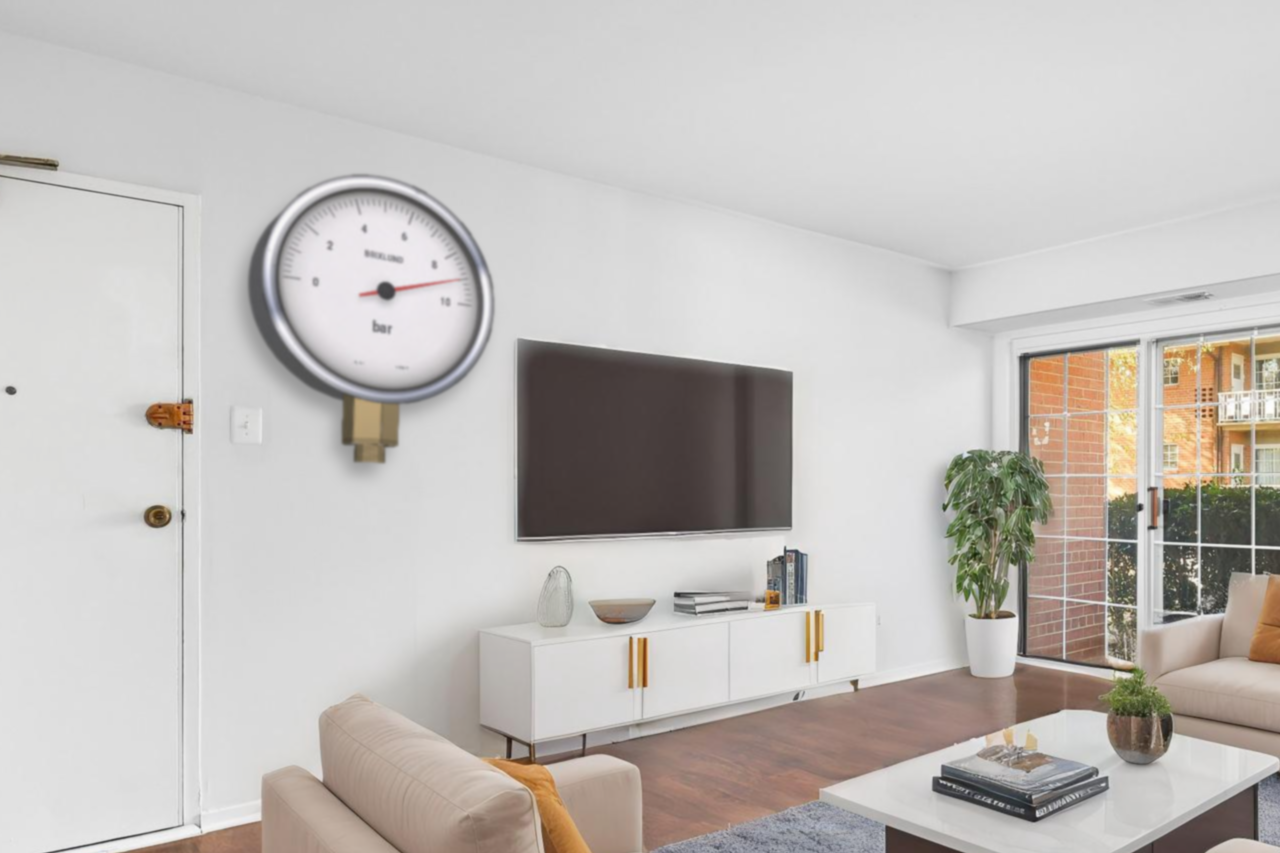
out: 9 bar
